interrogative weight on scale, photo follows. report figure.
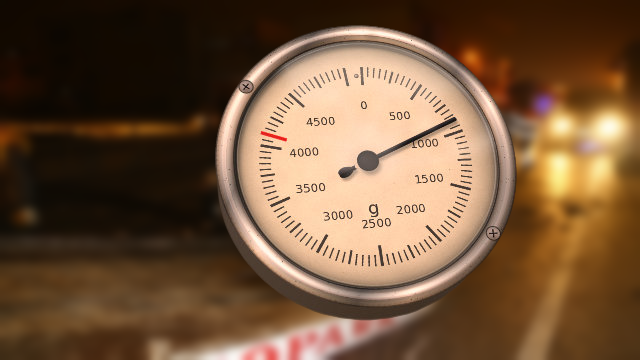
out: 900 g
